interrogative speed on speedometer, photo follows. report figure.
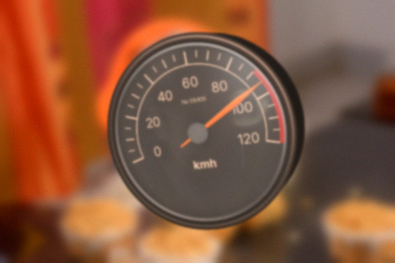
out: 95 km/h
